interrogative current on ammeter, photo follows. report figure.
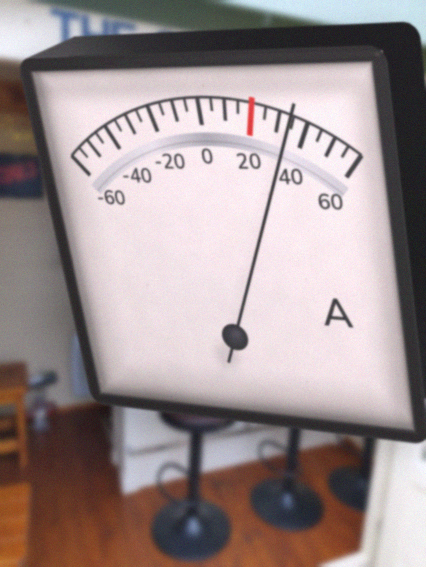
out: 35 A
